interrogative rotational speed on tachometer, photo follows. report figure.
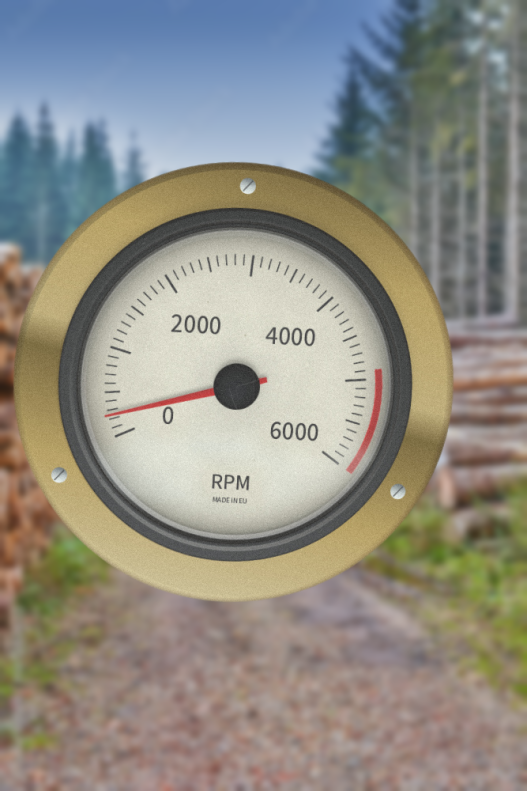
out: 250 rpm
